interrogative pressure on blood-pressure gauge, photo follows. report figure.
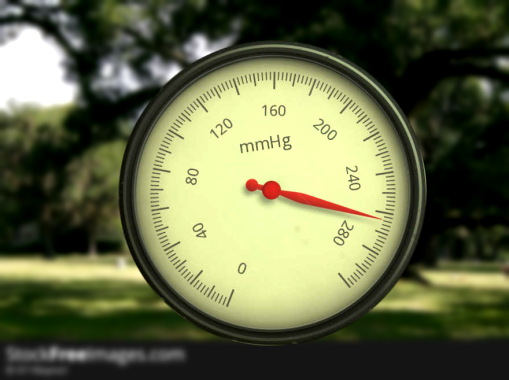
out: 264 mmHg
